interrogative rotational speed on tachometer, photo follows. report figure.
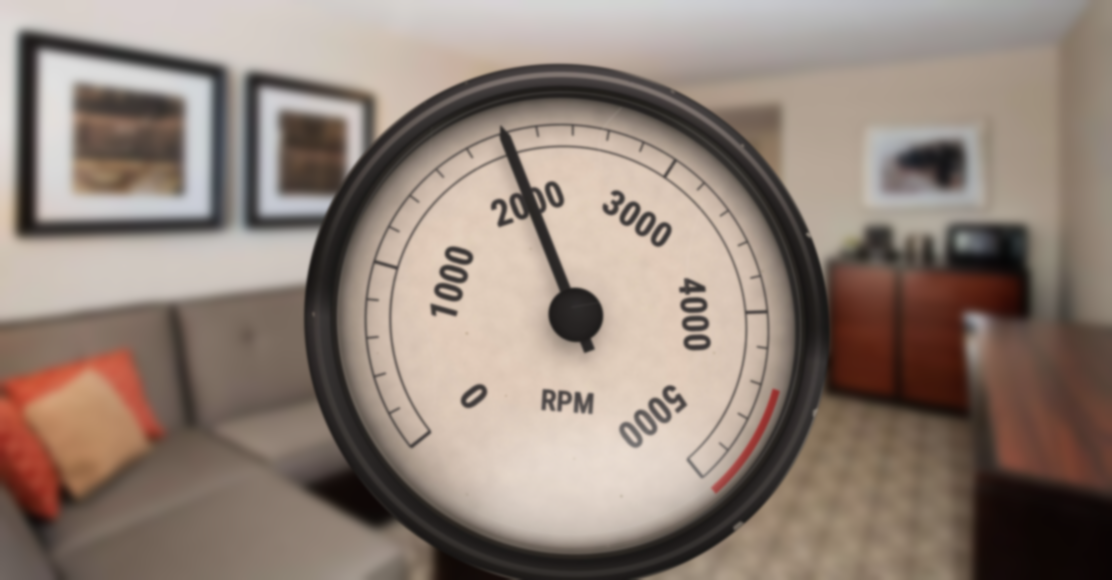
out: 2000 rpm
